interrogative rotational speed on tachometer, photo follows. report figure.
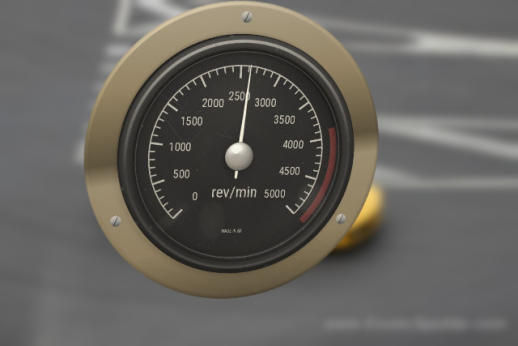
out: 2600 rpm
